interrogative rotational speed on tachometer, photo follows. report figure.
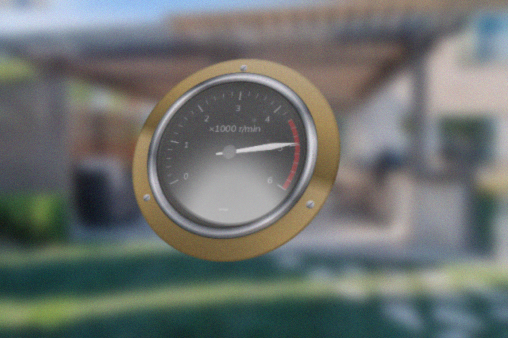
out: 5000 rpm
